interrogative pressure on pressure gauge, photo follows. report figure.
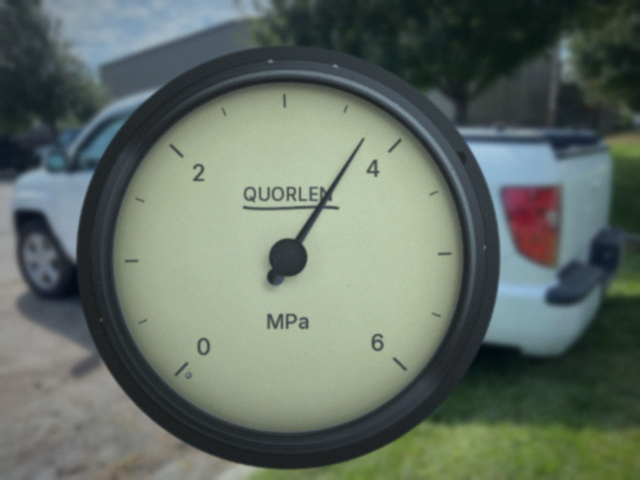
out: 3.75 MPa
